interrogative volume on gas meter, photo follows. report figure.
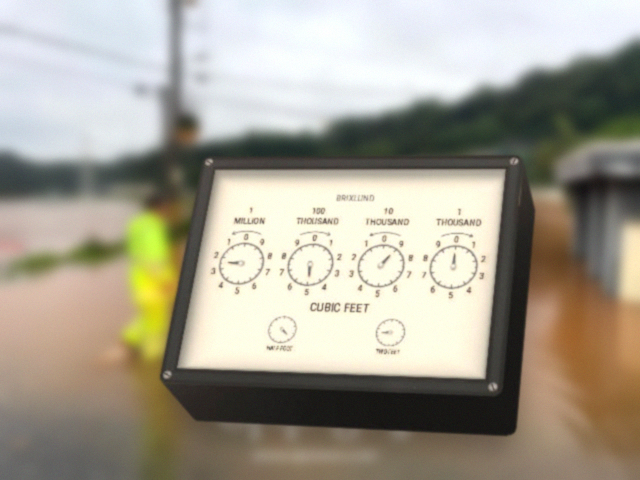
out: 249000 ft³
